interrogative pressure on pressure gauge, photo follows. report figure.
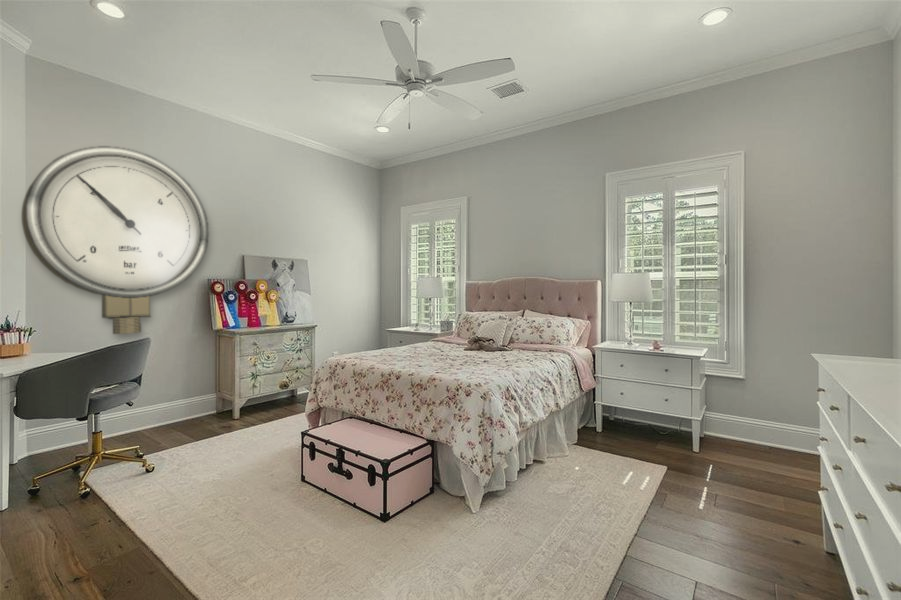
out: 2 bar
